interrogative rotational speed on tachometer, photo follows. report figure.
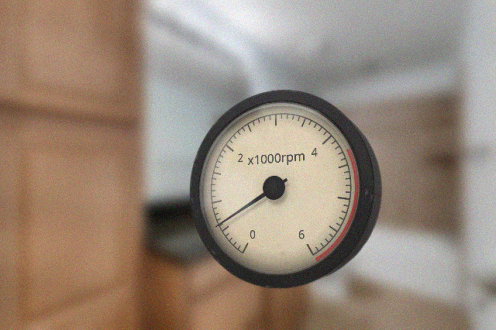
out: 600 rpm
